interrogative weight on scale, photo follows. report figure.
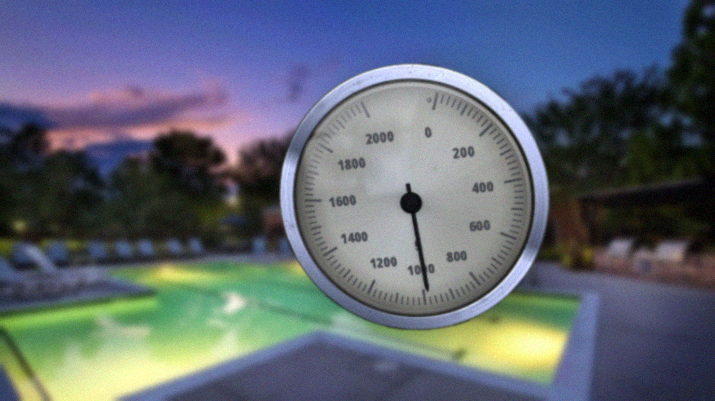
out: 980 g
